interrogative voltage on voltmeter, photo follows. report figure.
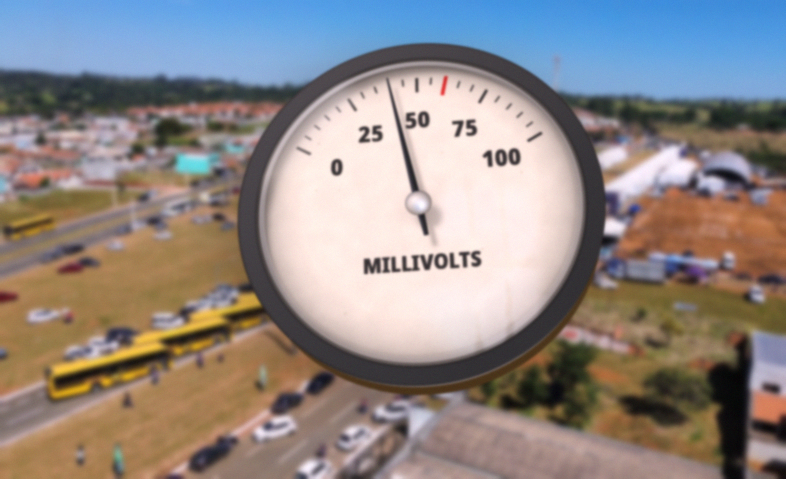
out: 40 mV
